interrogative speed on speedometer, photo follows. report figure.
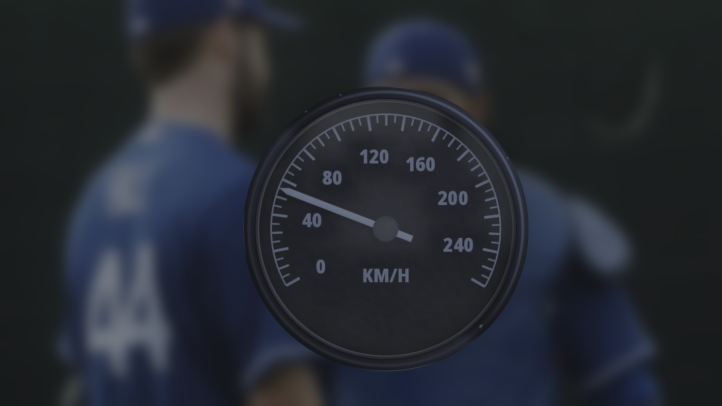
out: 55 km/h
